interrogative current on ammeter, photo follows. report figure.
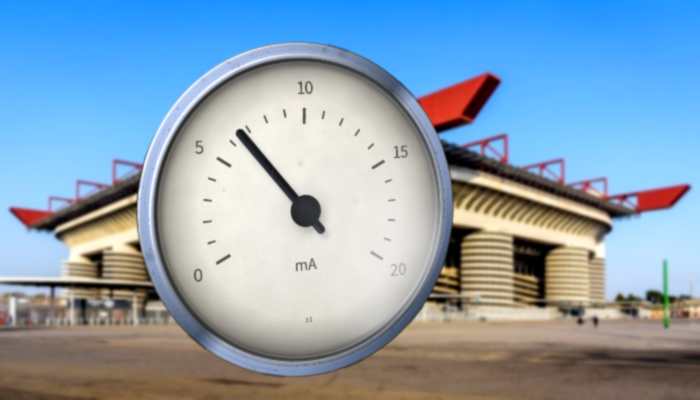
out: 6.5 mA
